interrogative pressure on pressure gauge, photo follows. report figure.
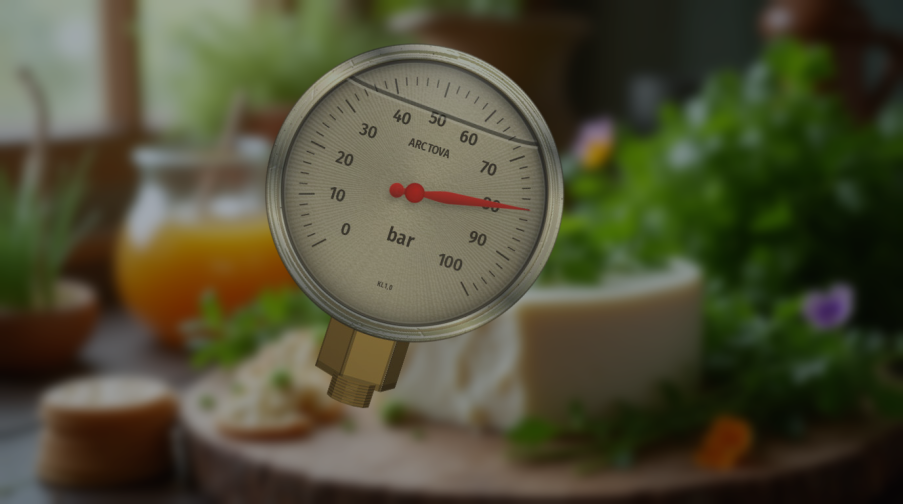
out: 80 bar
